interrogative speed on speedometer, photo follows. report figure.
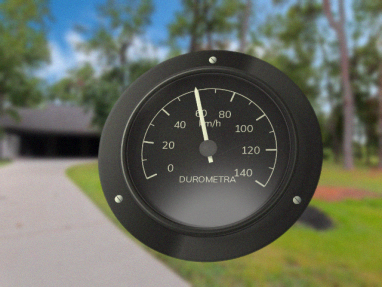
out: 60 km/h
